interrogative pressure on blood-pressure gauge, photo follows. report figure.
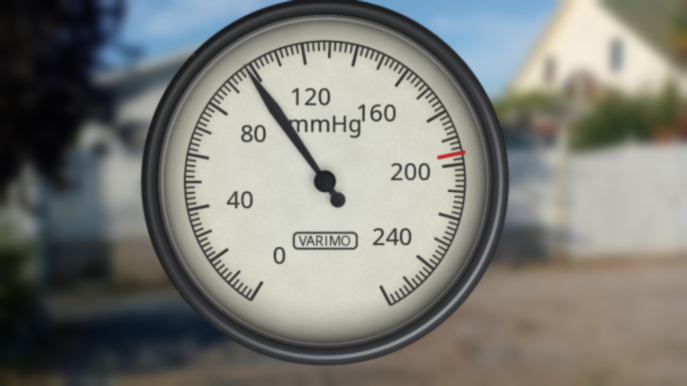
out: 98 mmHg
